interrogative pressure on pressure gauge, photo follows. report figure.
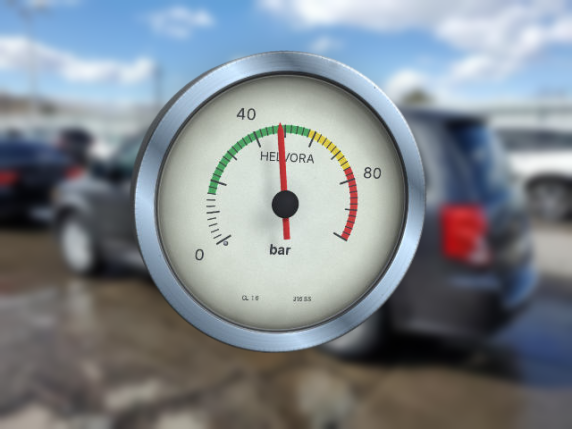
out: 48 bar
